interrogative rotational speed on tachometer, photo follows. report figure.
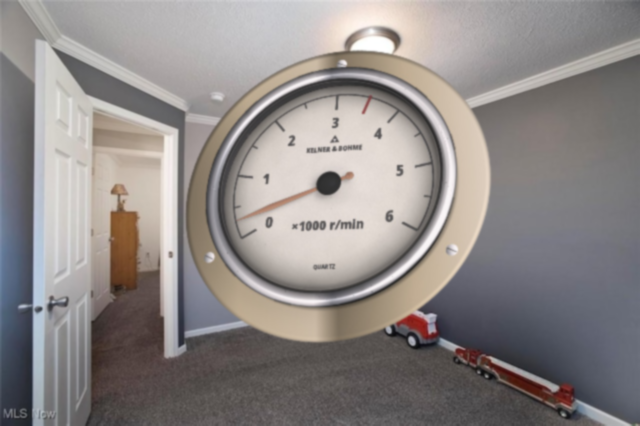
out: 250 rpm
